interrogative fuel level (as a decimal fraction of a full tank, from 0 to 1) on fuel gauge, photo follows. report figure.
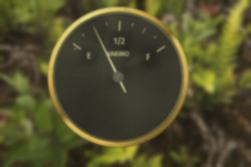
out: 0.25
